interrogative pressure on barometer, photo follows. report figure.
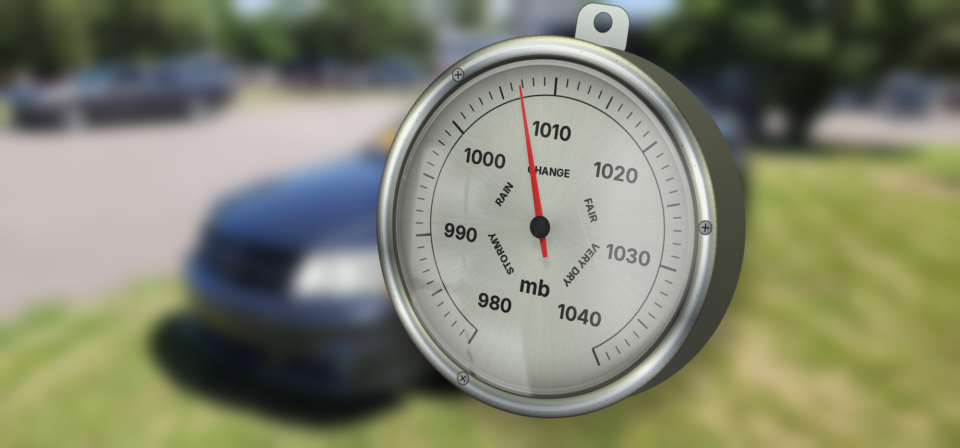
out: 1007 mbar
